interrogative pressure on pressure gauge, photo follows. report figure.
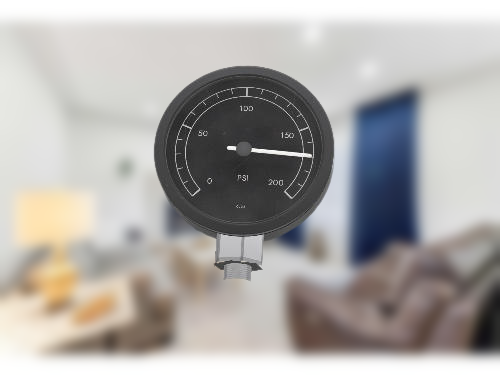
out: 170 psi
